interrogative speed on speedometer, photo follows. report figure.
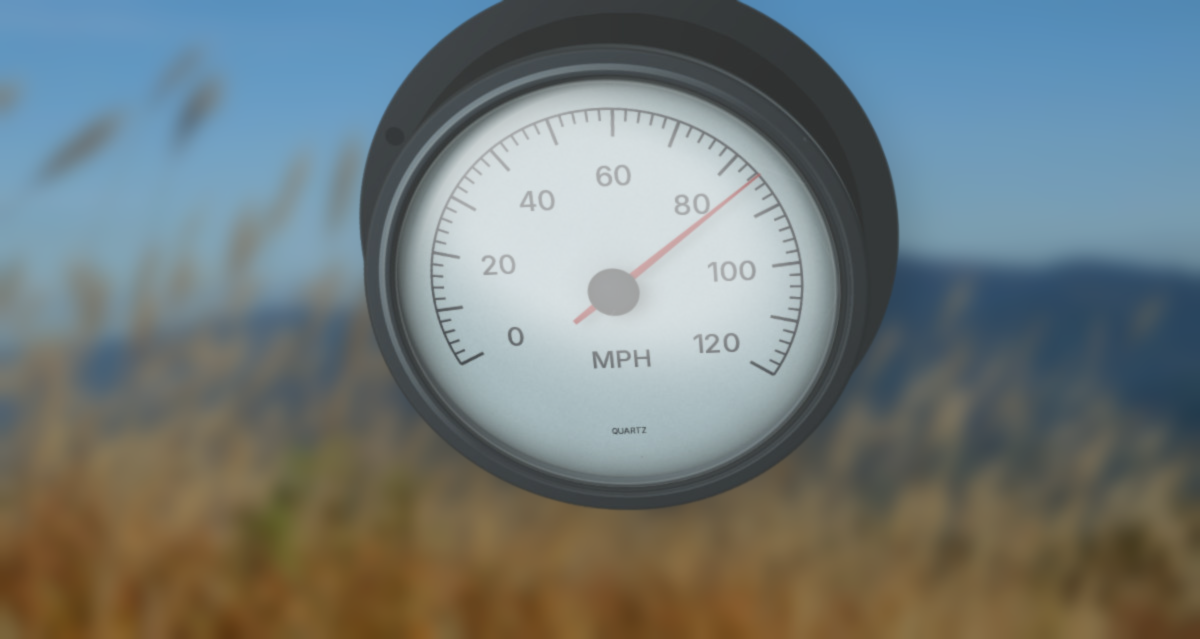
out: 84 mph
